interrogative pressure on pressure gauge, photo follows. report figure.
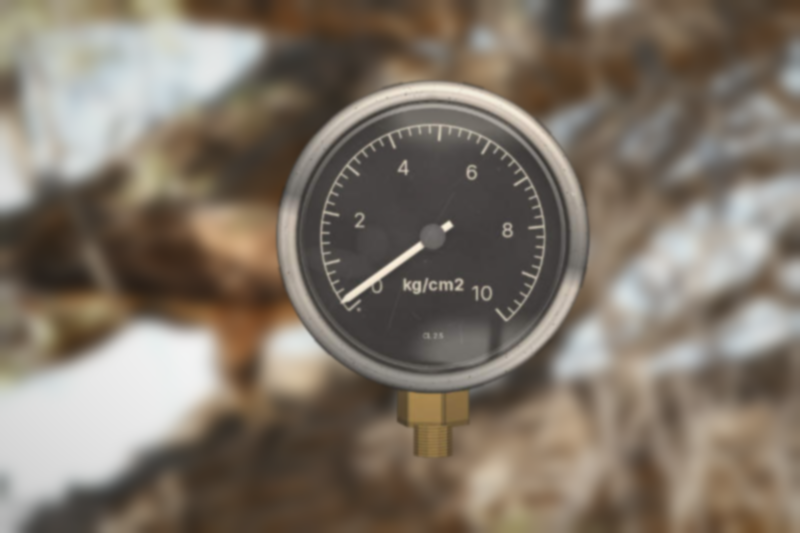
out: 0.2 kg/cm²
